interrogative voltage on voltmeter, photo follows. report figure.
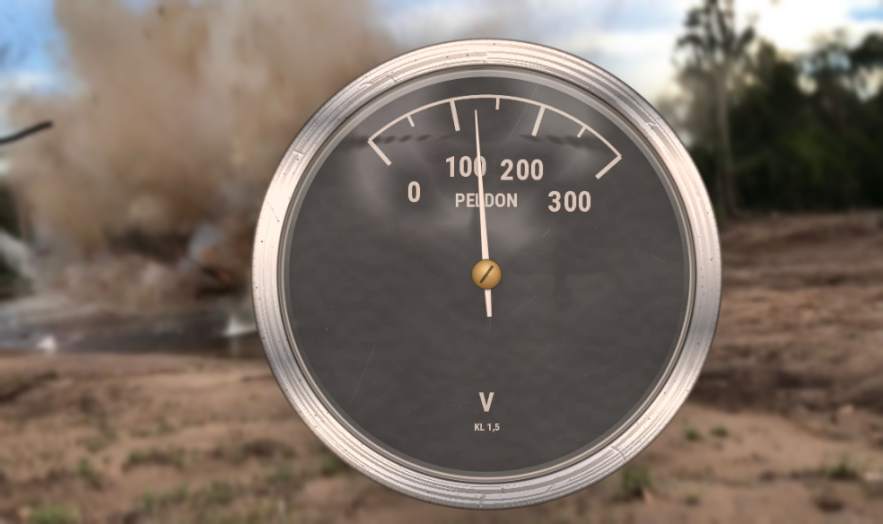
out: 125 V
